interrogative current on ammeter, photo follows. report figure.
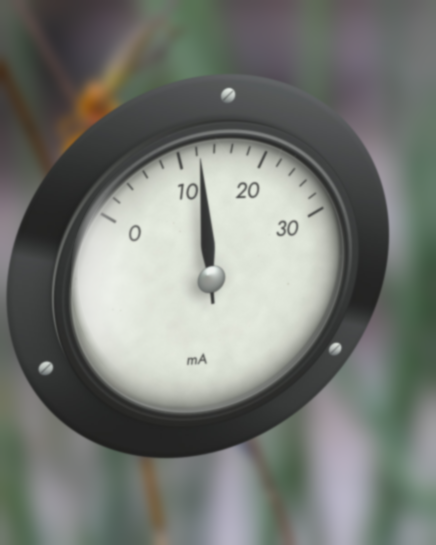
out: 12 mA
